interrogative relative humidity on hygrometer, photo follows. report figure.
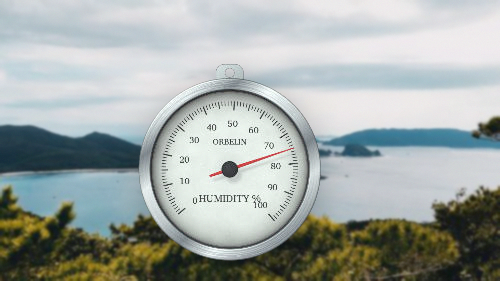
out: 75 %
